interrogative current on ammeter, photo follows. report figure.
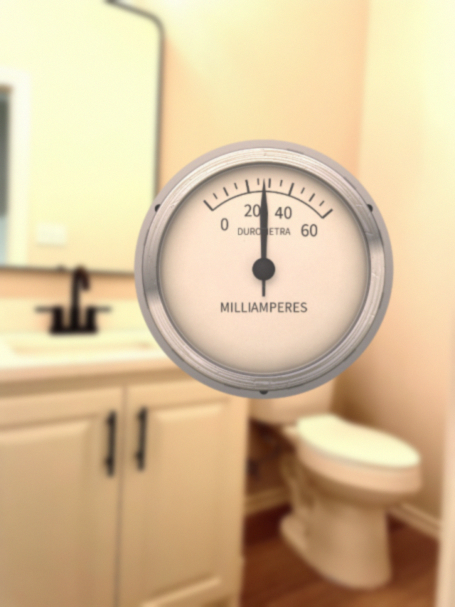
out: 27.5 mA
